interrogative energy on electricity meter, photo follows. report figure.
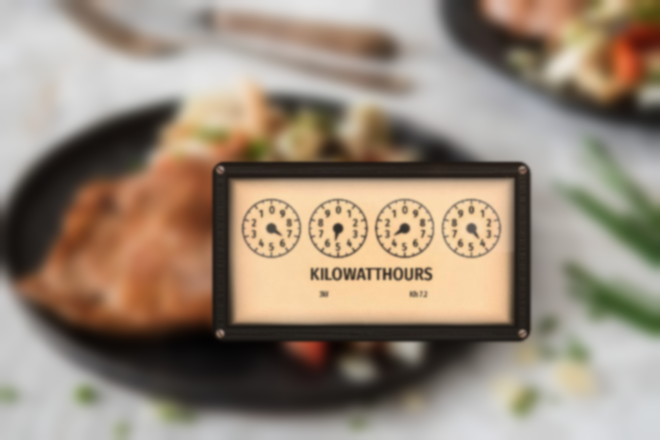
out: 6534 kWh
